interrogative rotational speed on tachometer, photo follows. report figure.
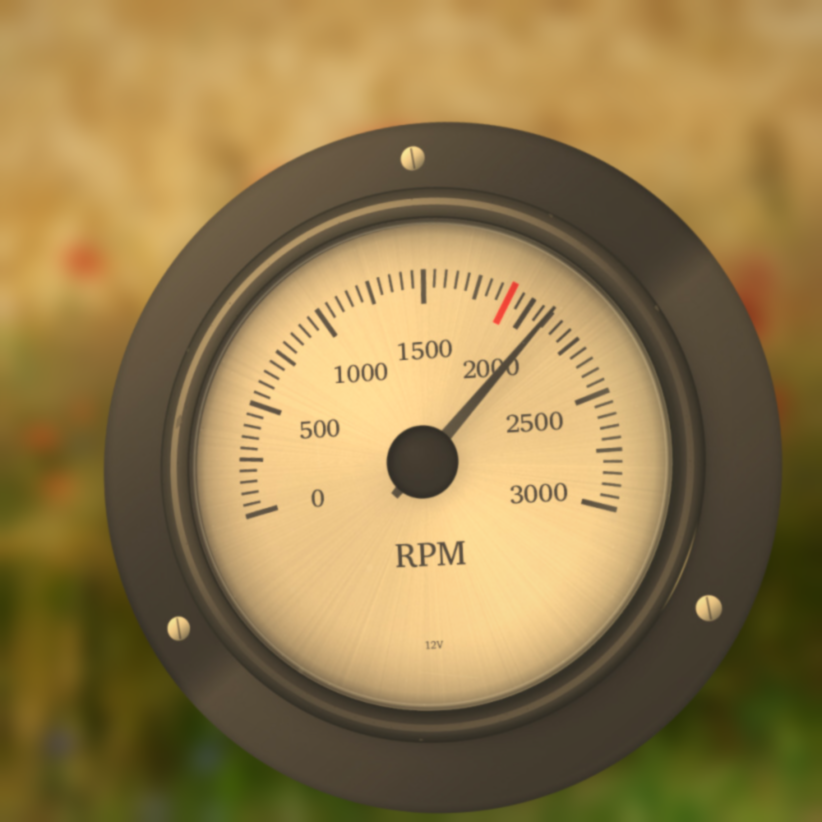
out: 2100 rpm
